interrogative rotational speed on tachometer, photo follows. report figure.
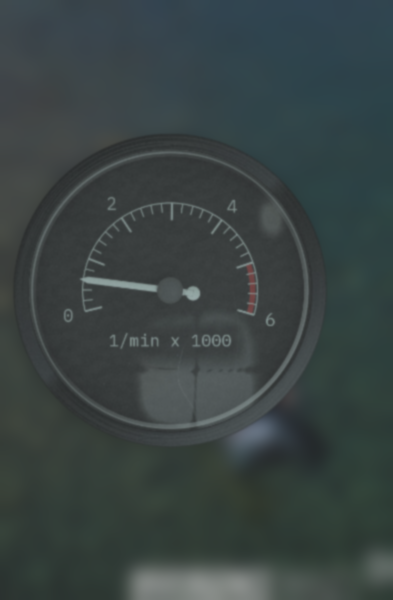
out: 600 rpm
